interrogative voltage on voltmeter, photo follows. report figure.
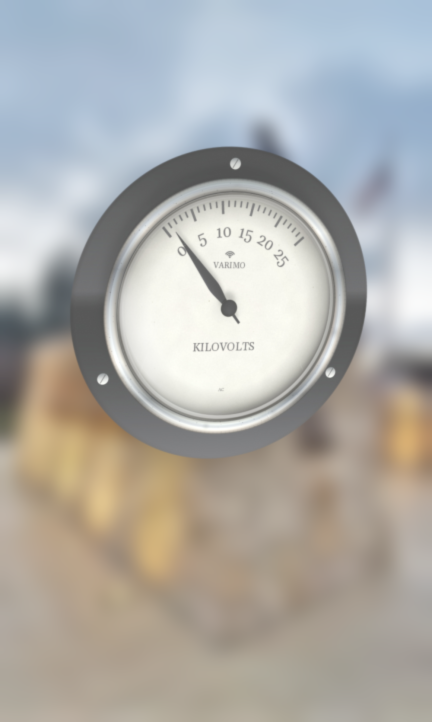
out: 1 kV
